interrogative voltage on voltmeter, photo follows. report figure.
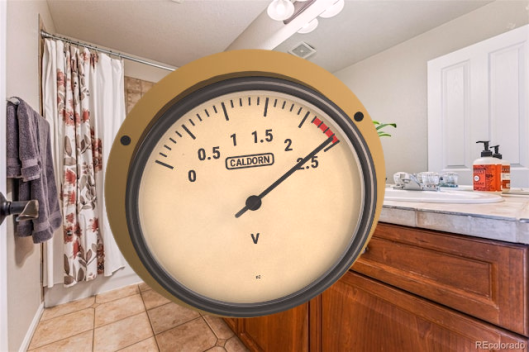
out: 2.4 V
